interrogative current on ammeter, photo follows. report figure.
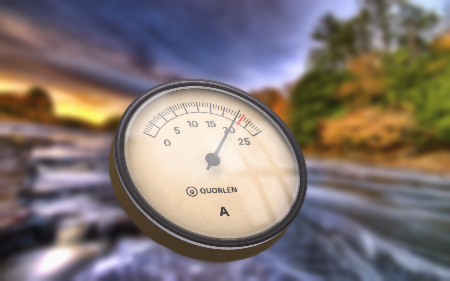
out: 20 A
